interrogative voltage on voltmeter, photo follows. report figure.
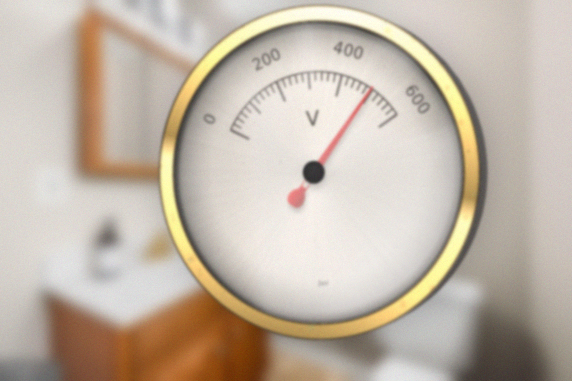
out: 500 V
